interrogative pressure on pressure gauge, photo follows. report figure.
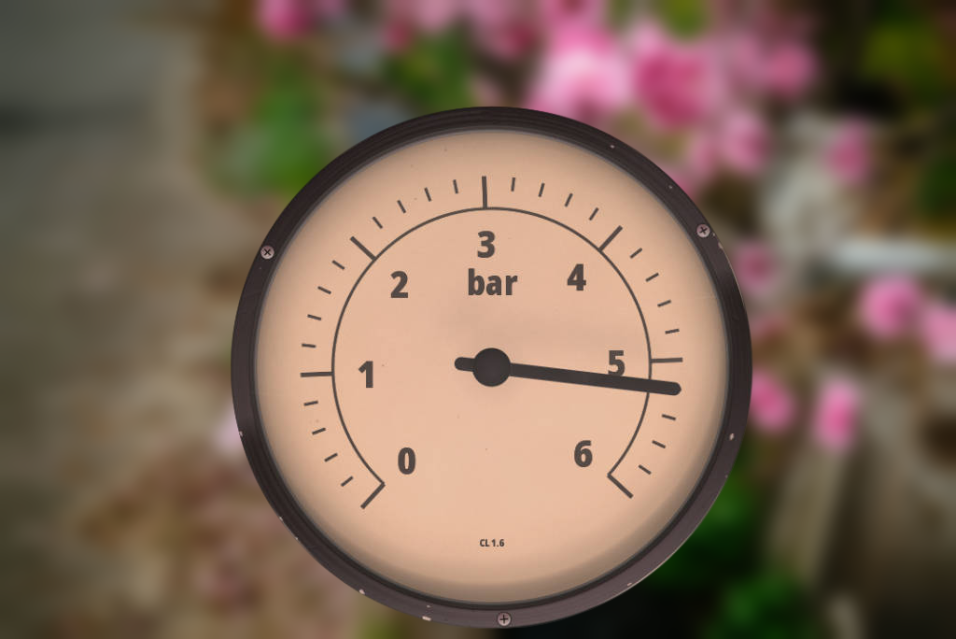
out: 5.2 bar
